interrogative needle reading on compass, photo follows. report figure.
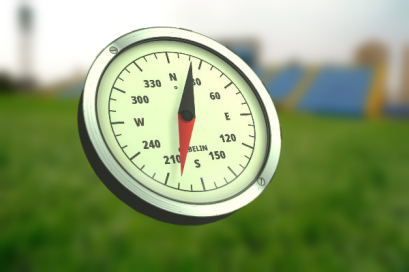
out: 200 °
